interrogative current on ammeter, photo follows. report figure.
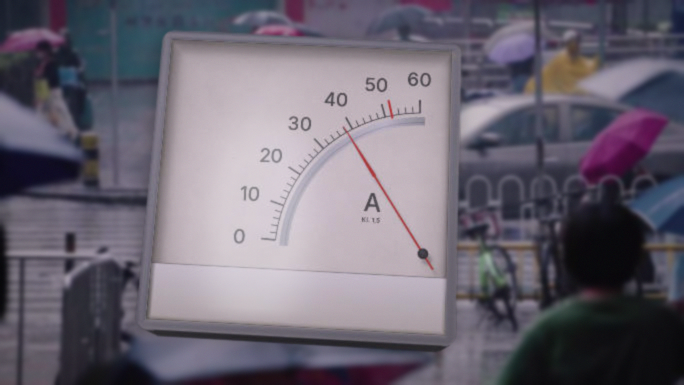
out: 38 A
